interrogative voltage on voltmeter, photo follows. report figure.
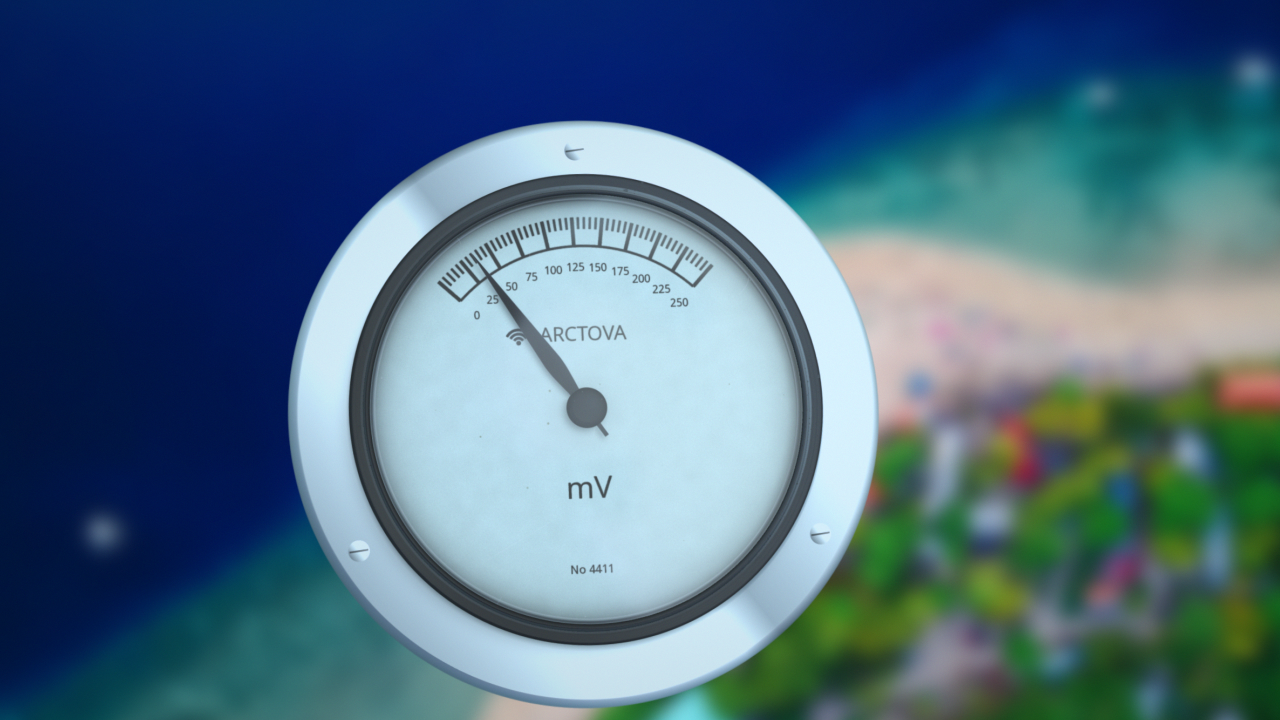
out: 35 mV
